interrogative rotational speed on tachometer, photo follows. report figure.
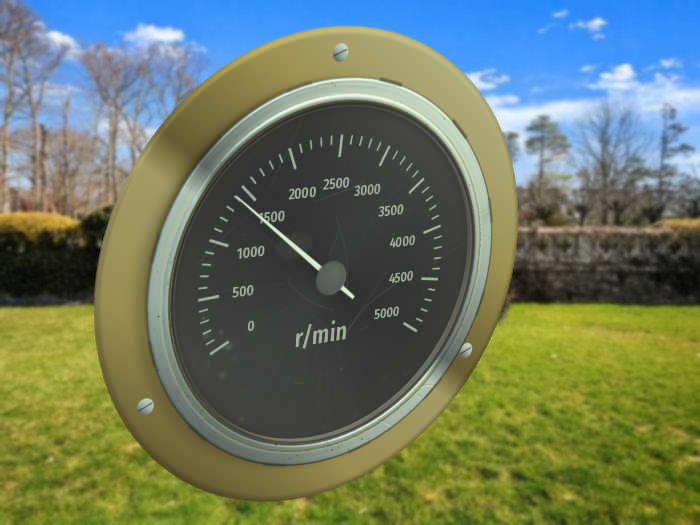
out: 1400 rpm
